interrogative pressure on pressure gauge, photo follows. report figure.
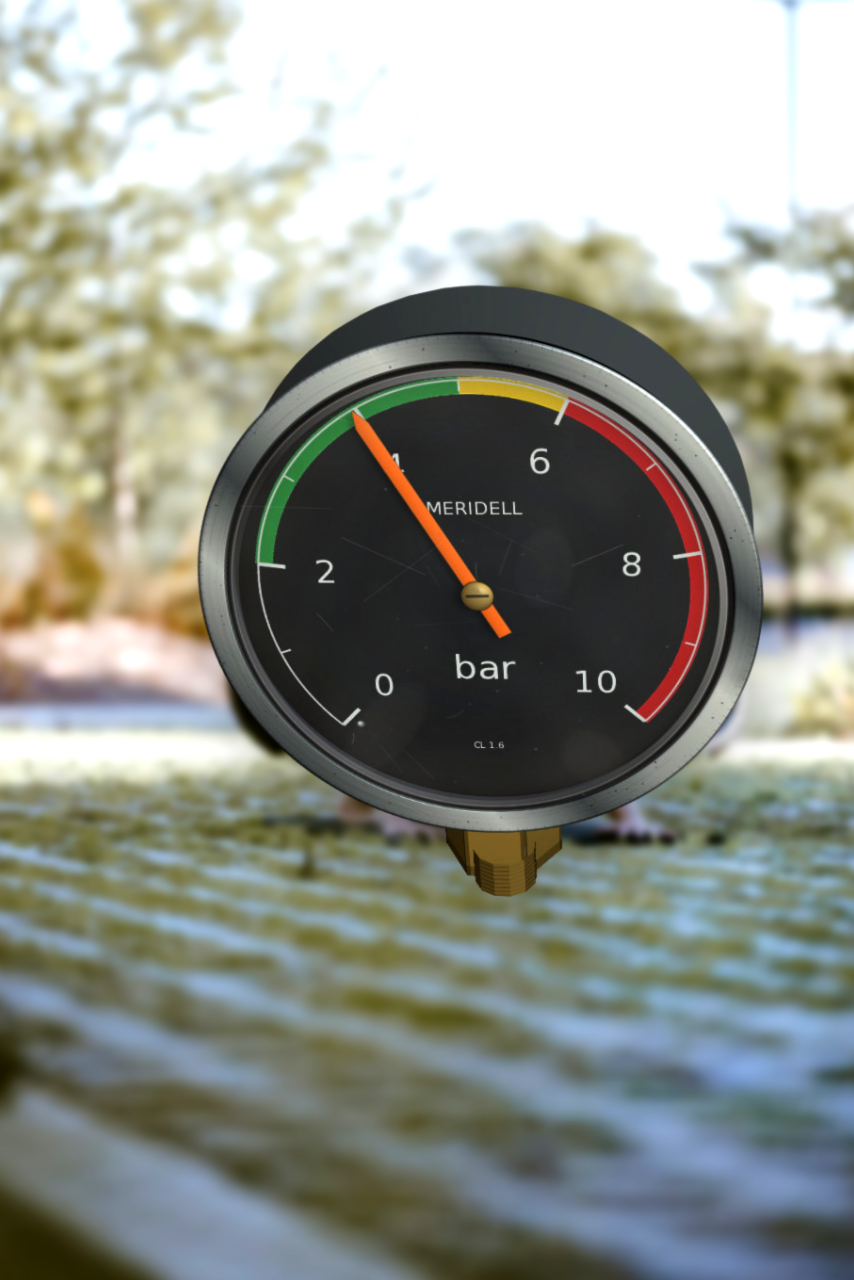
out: 4 bar
